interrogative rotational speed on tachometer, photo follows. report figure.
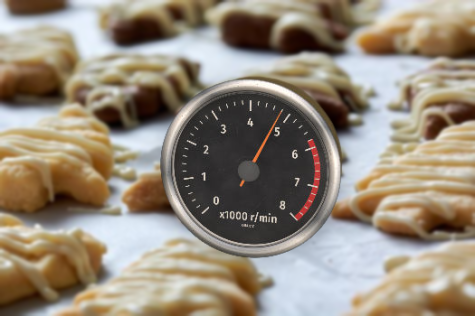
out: 4800 rpm
